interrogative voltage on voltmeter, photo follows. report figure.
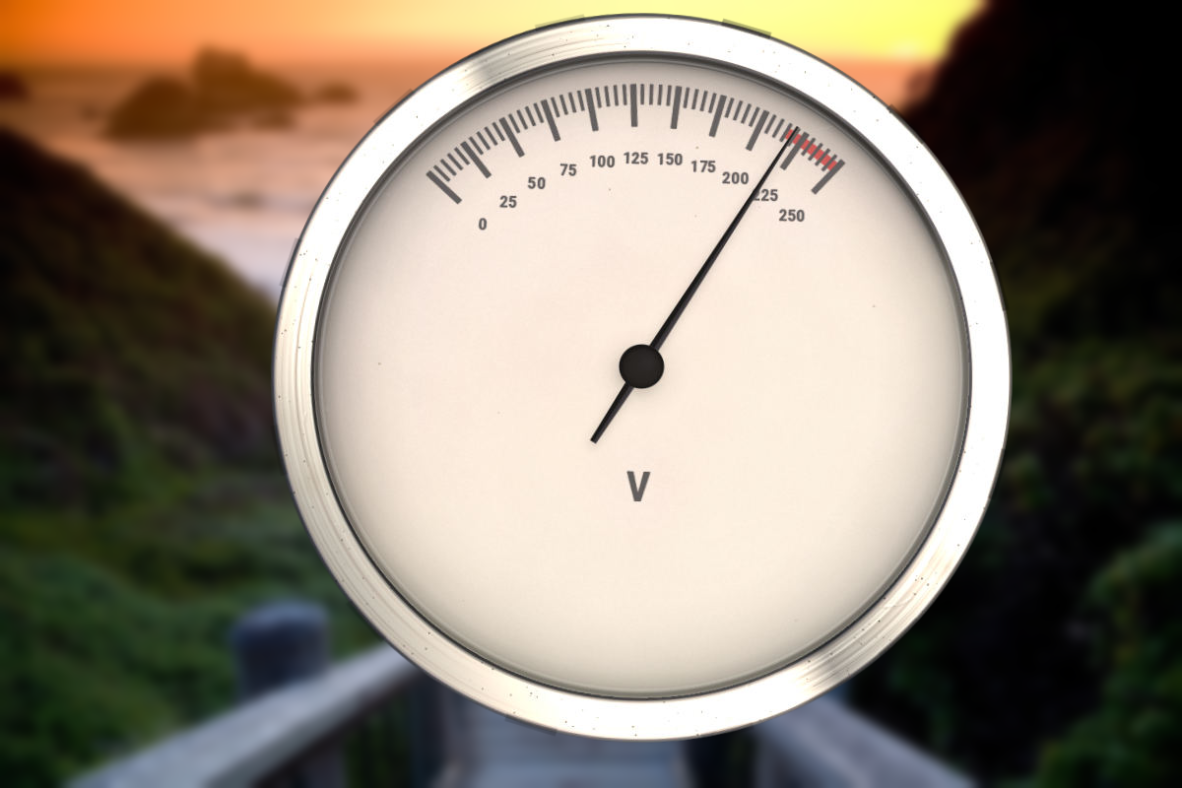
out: 220 V
